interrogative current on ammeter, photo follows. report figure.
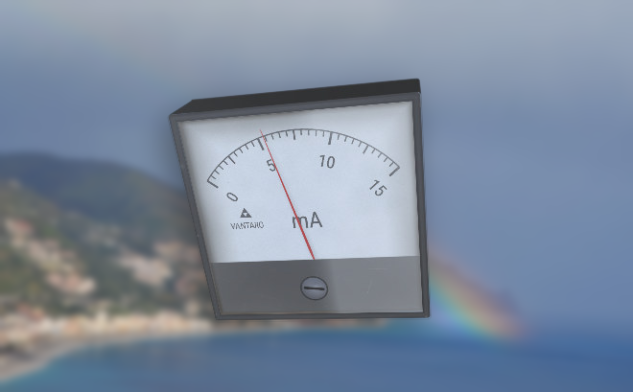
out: 5.5 mA
